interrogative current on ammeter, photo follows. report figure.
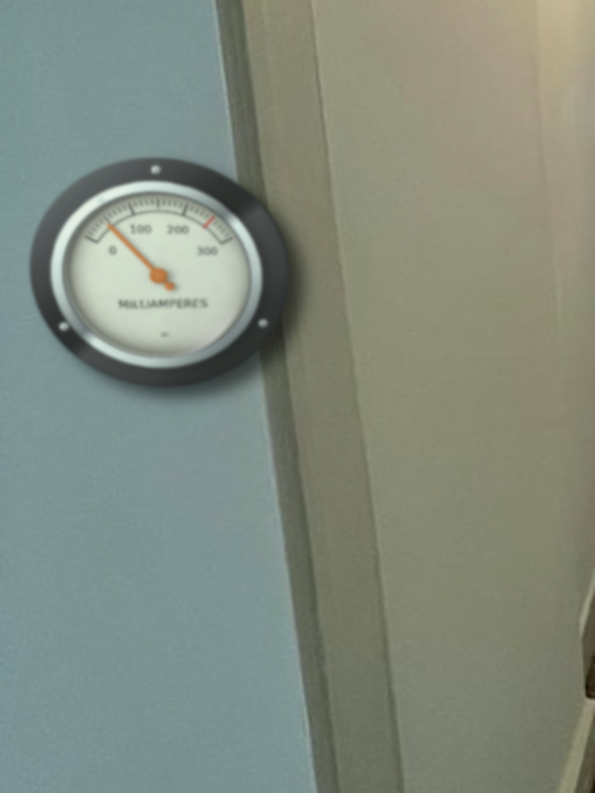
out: 50 mA
